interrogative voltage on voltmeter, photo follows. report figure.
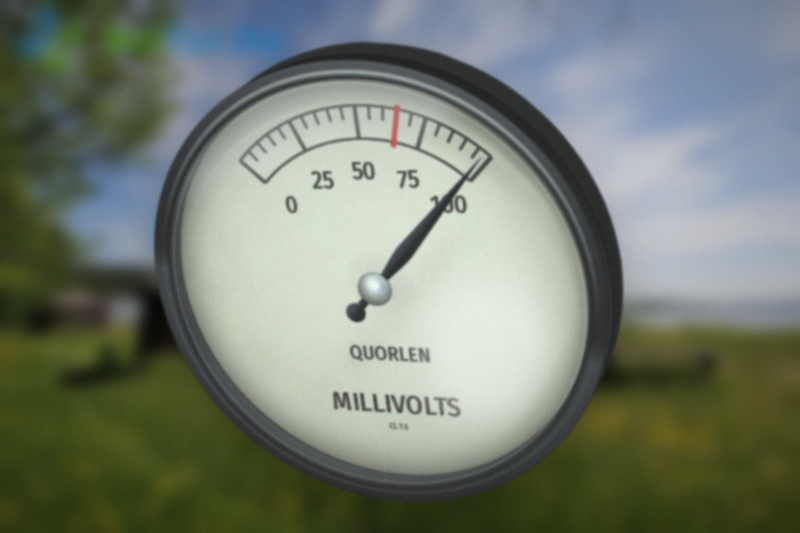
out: 97.5 mV
